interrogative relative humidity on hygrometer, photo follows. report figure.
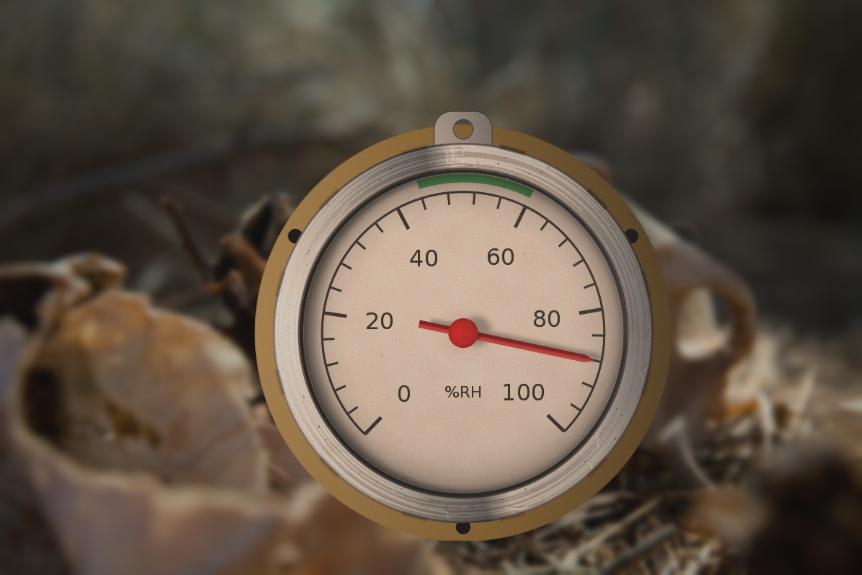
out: 88 %
